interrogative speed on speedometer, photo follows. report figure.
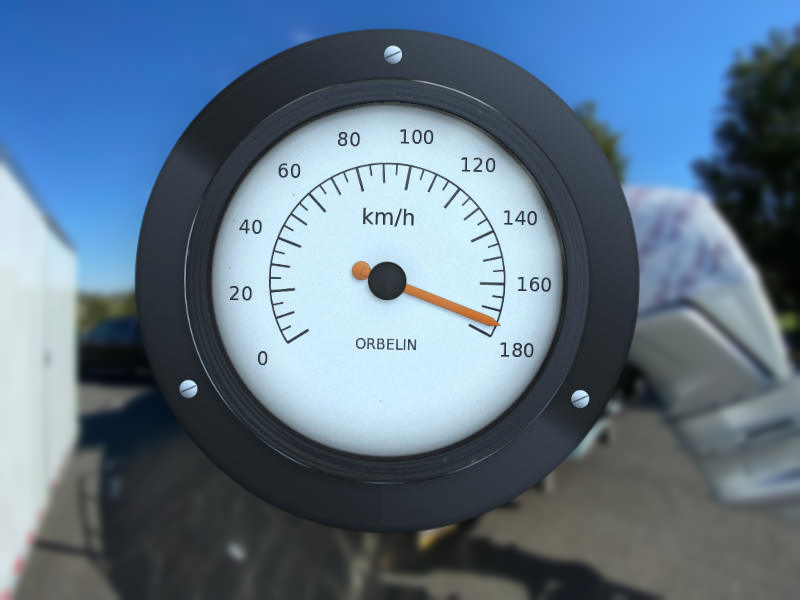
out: 175 km/h
